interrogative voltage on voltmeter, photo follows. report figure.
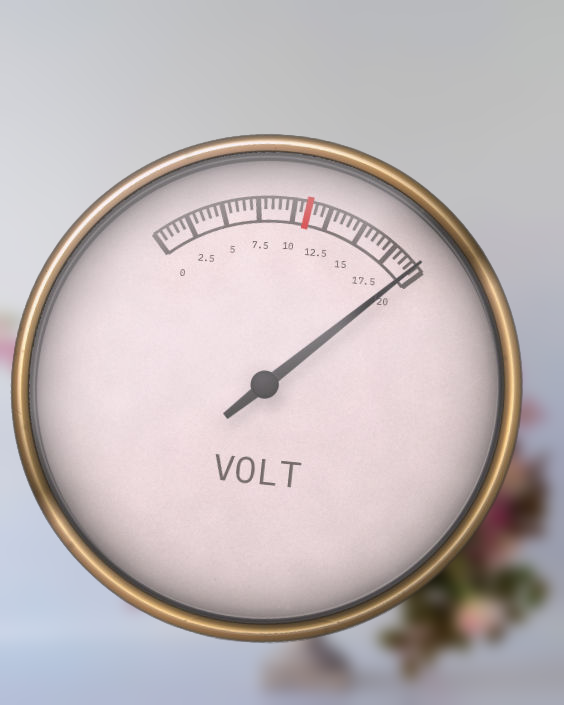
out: 19.5 V
